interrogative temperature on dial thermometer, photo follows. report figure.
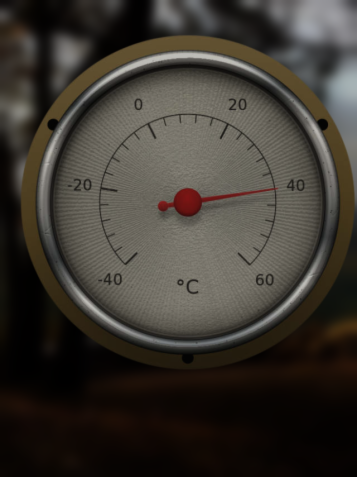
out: 40 °C
